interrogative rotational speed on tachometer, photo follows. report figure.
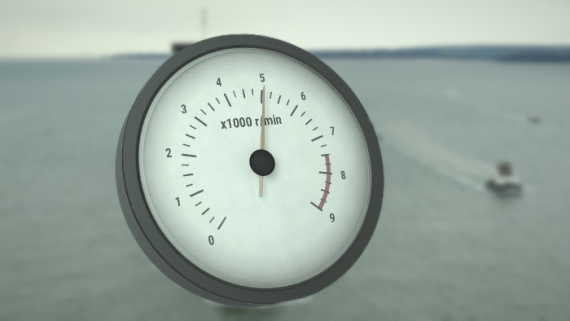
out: 5000 rpm
